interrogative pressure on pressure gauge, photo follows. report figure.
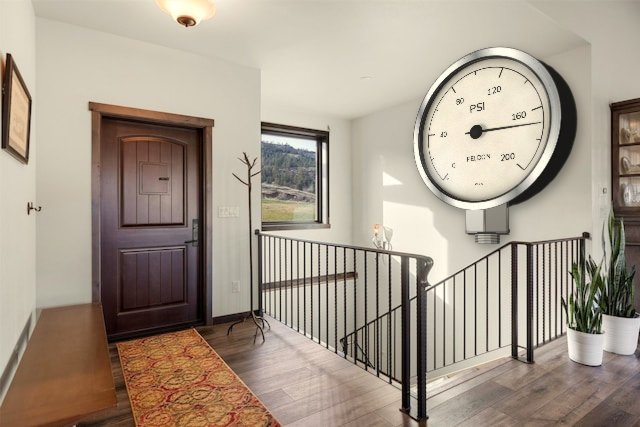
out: 170 psi
